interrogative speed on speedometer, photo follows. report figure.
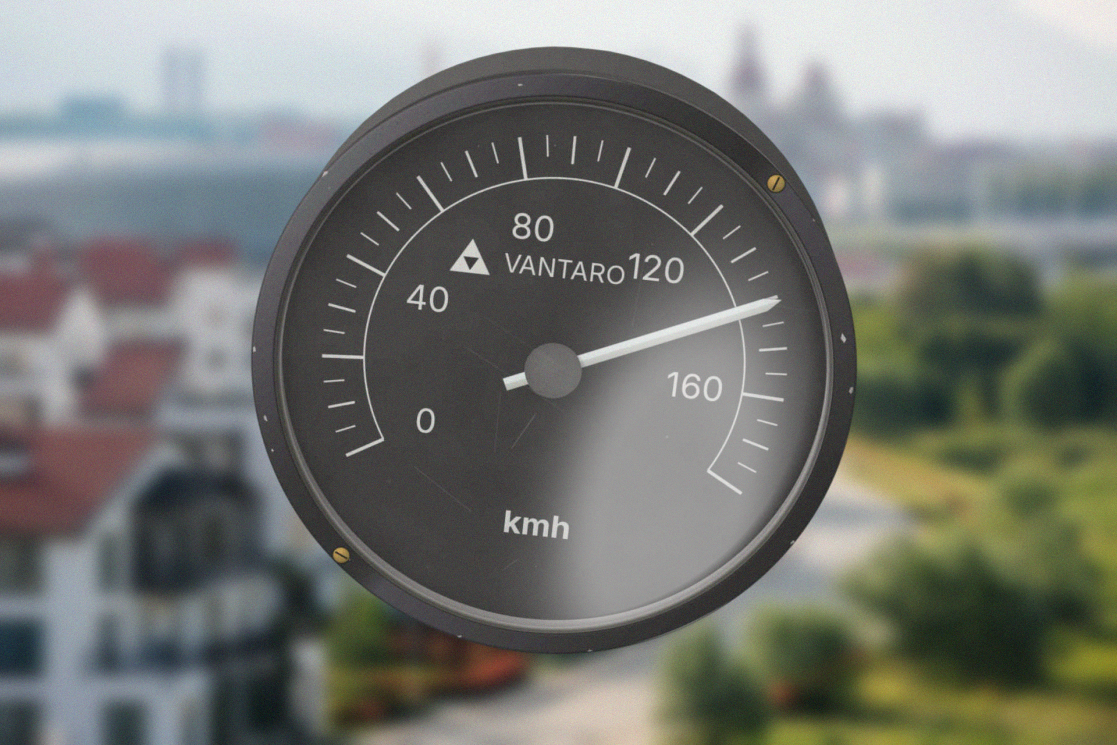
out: 140 km/h
